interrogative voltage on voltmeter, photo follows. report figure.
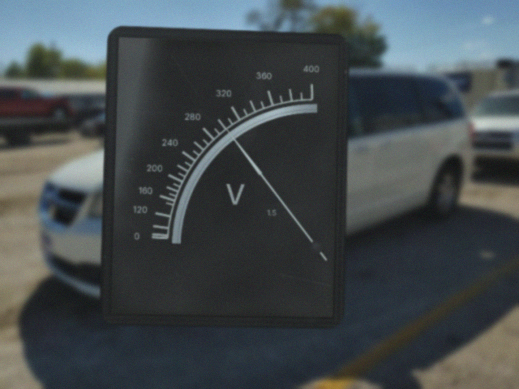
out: 300 V
